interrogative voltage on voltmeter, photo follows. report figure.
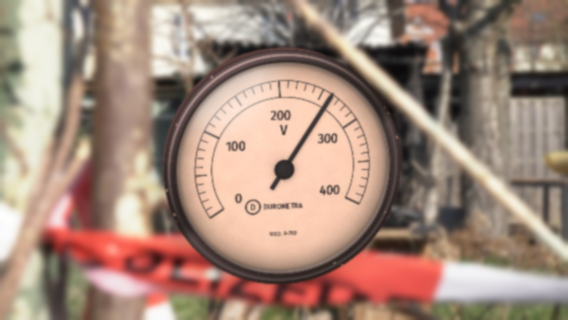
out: 260 V
